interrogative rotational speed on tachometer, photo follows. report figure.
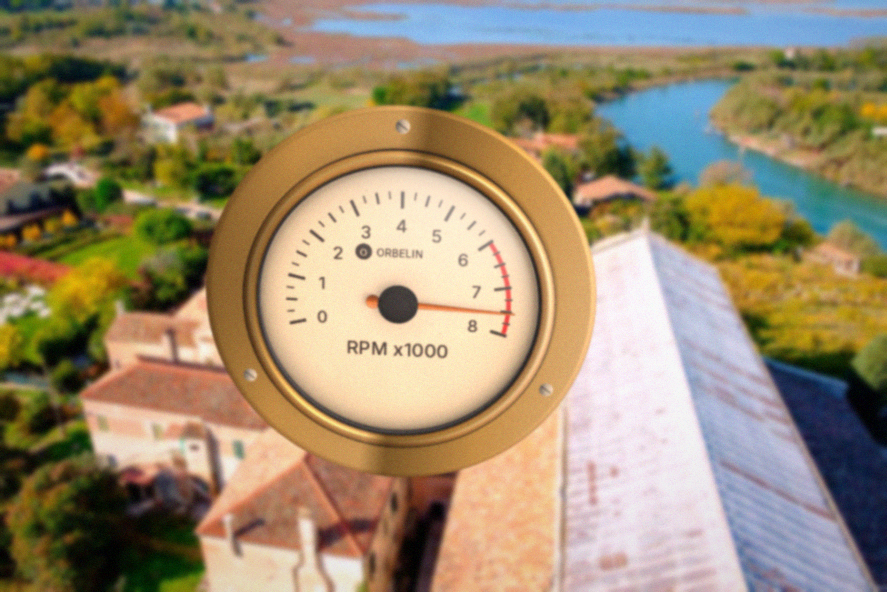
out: 7500 rpm
